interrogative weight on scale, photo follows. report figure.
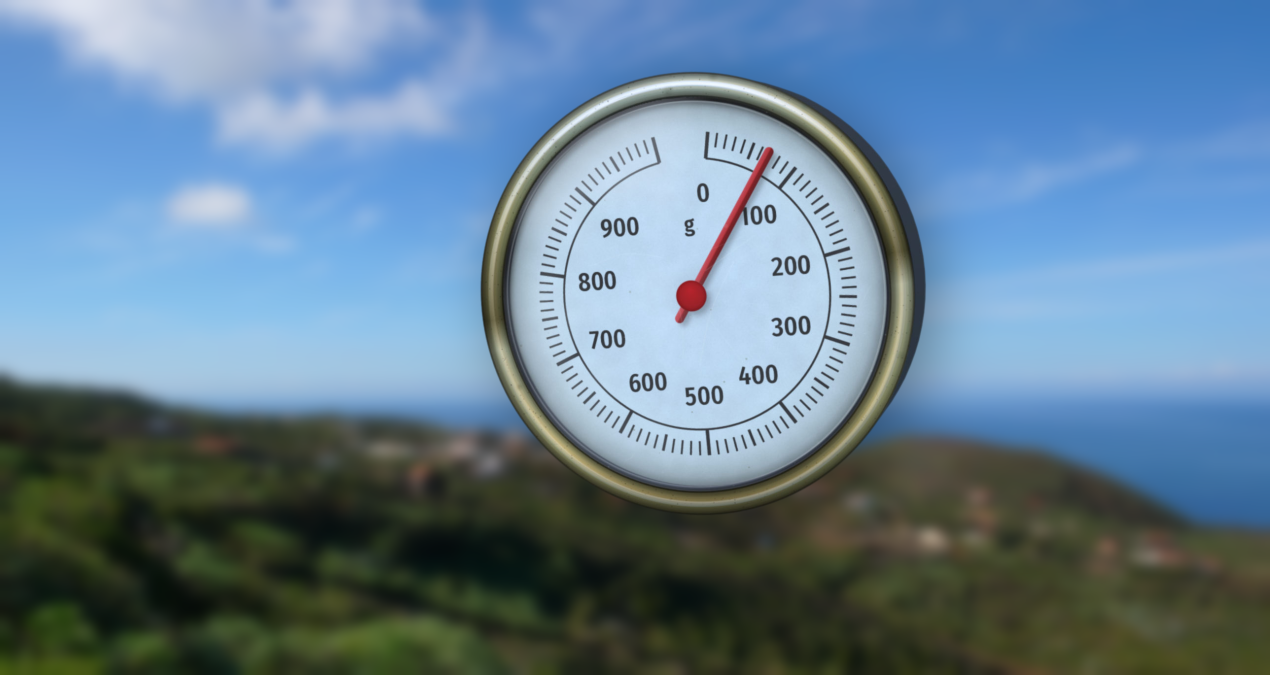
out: 70 g
